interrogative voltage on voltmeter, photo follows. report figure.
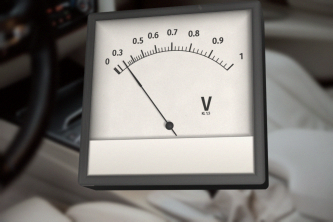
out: 0.3 V
